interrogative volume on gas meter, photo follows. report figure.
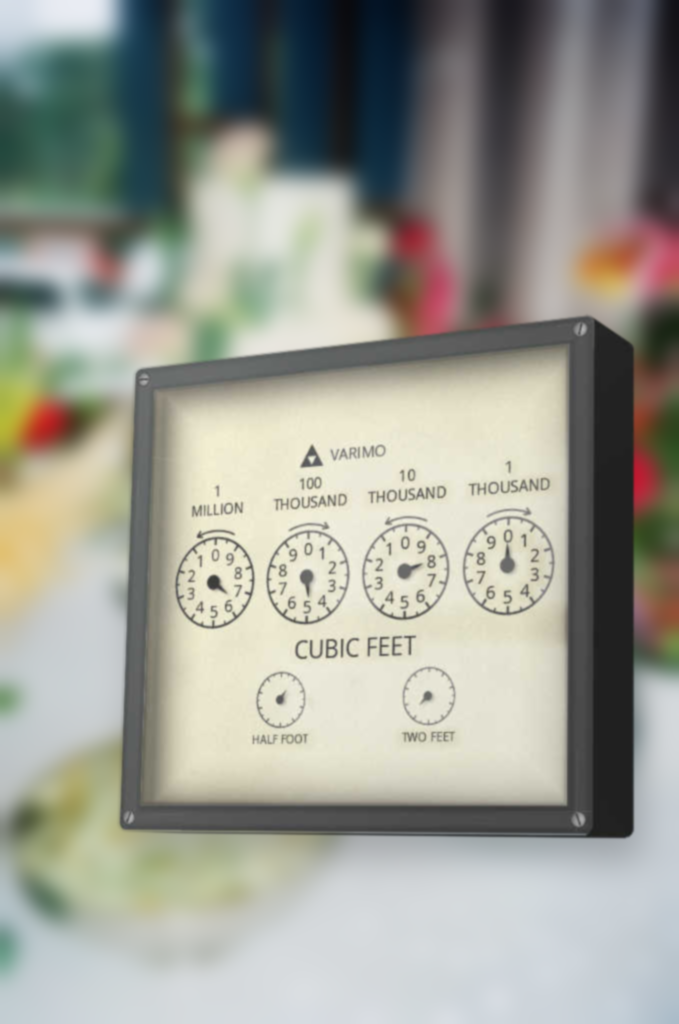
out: 648000 ft³
